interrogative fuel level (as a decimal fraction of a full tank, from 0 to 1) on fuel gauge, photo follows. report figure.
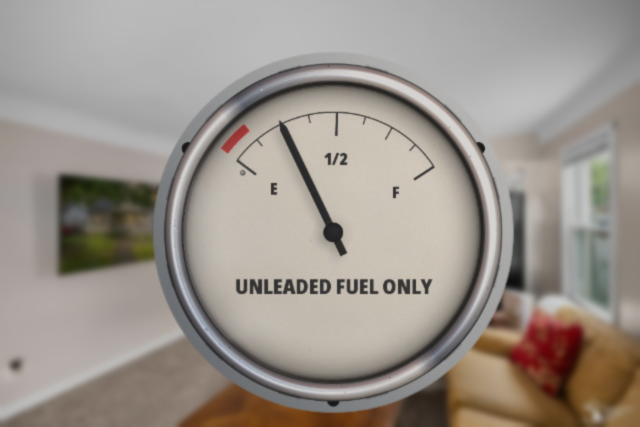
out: 0.25
